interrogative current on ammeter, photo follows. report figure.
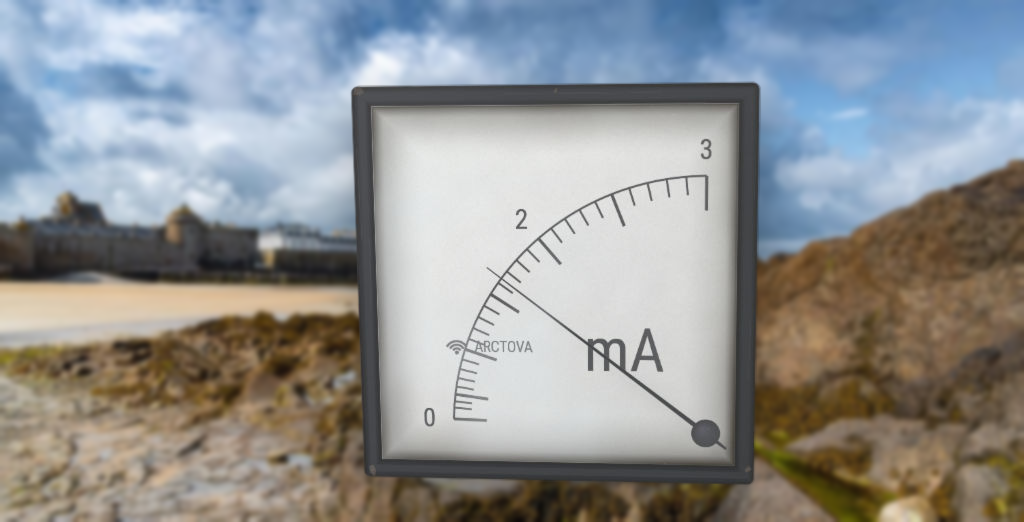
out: 1.65 mA
